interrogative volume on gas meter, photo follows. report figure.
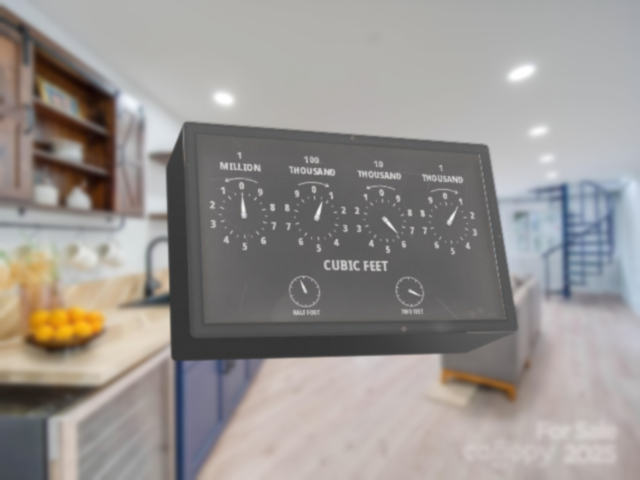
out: 6100 ft³
